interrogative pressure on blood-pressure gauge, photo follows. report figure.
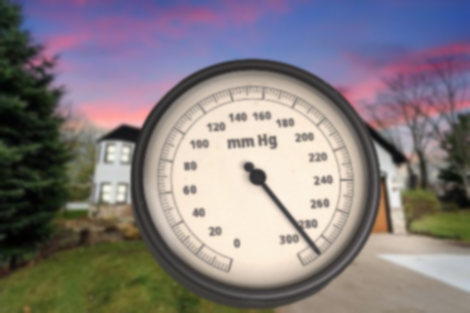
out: 290 mmHg
